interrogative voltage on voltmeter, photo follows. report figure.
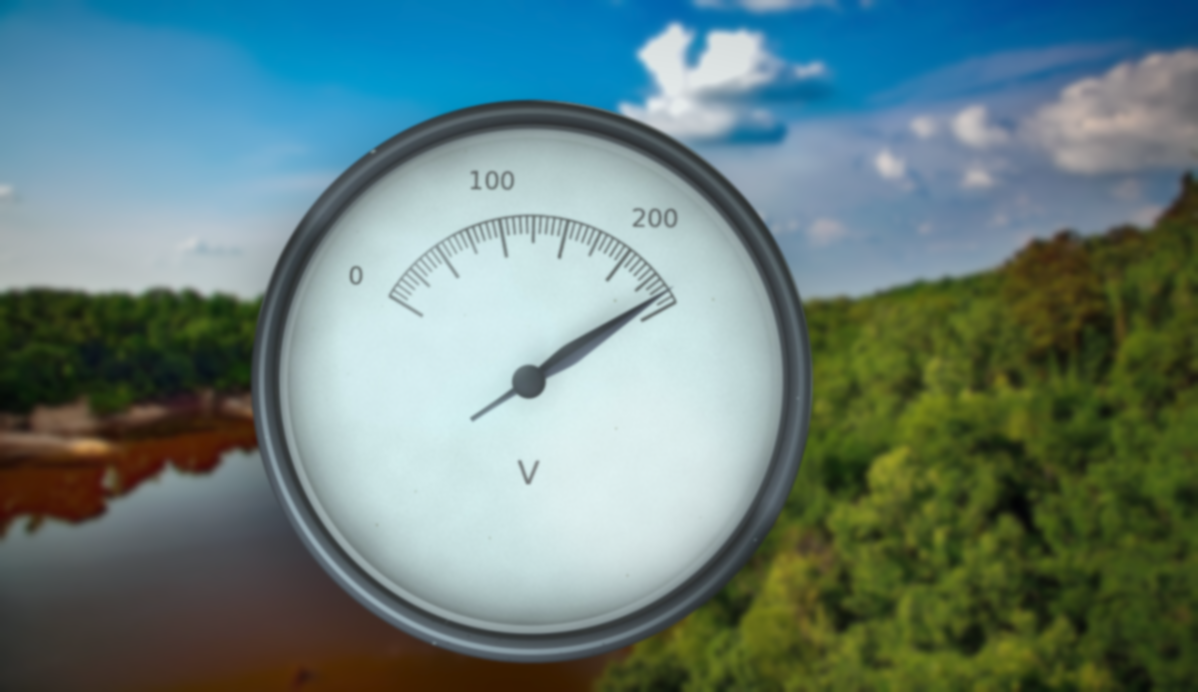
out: 240 V
